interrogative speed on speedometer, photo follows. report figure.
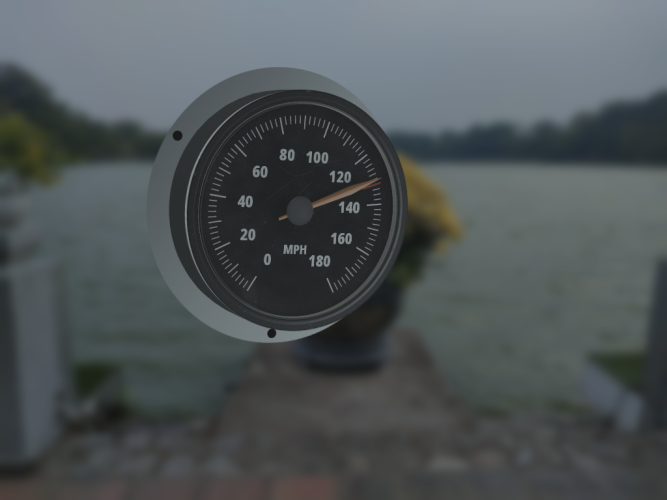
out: 130 mph
